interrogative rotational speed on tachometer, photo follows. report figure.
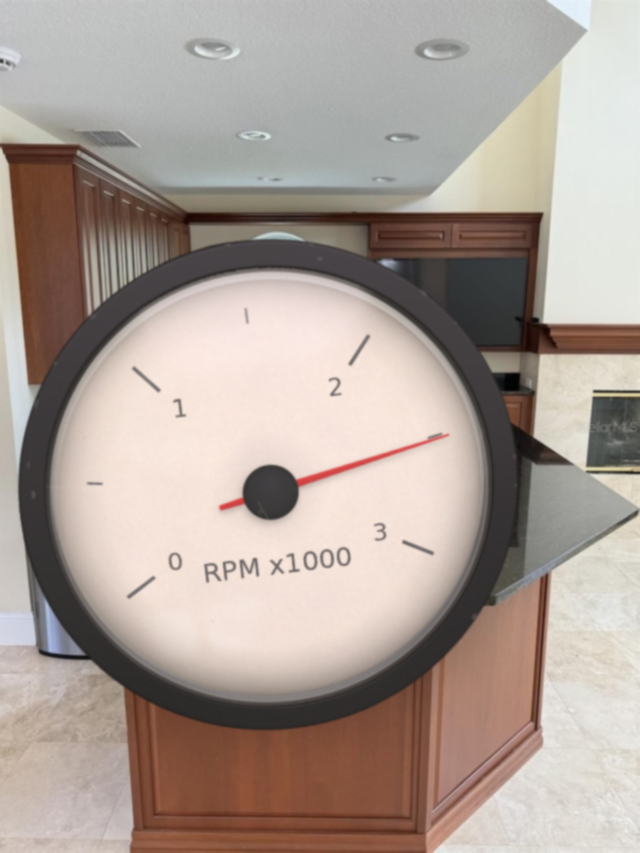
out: 2500 rpm
